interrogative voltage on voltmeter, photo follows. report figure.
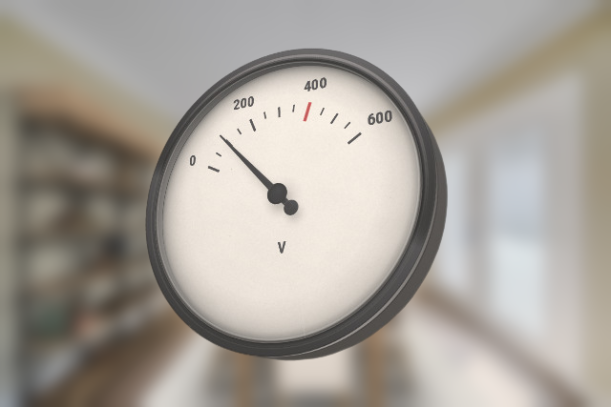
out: 100 V
